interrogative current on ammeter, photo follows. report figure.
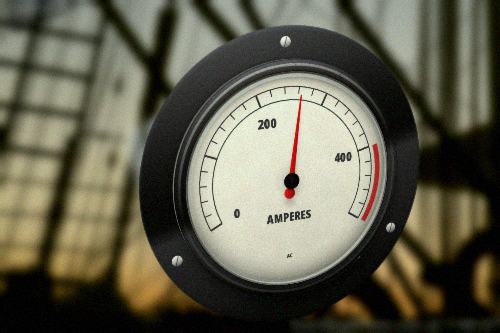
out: 260 A
